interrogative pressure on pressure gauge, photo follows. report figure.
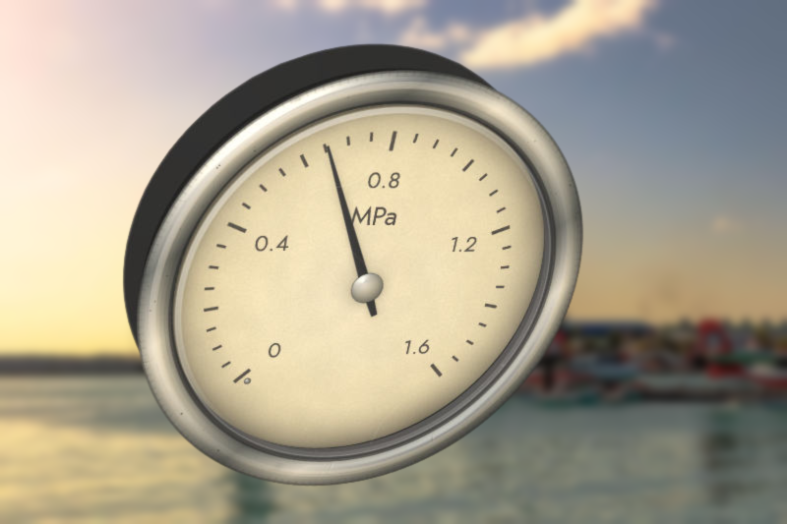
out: 0.65 MPa
